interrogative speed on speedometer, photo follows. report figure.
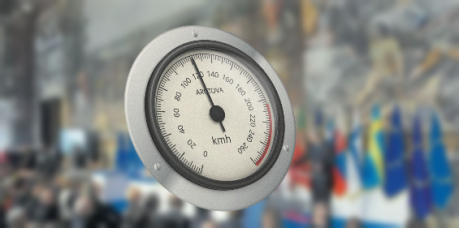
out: 120 km/h
